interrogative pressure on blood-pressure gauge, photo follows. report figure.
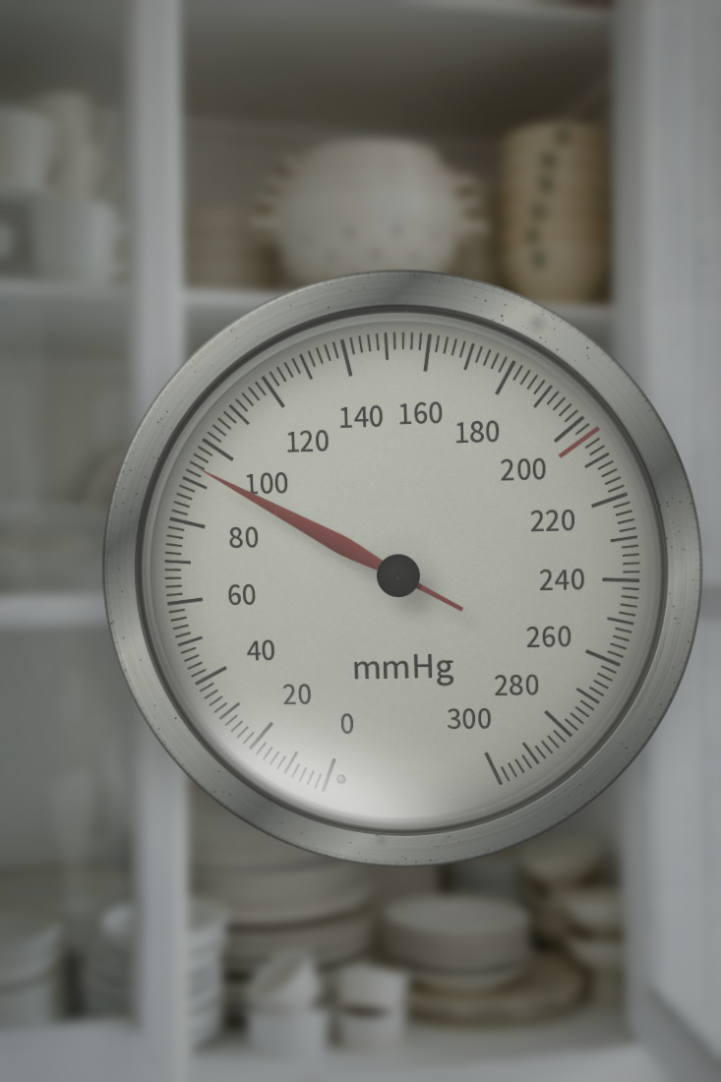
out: 94 mmHg
